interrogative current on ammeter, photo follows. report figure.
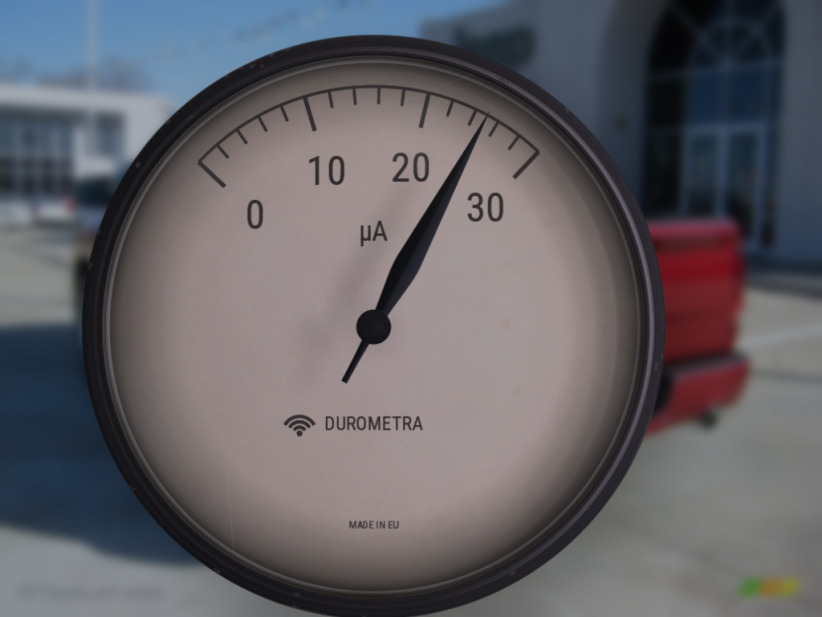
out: 25 µA
